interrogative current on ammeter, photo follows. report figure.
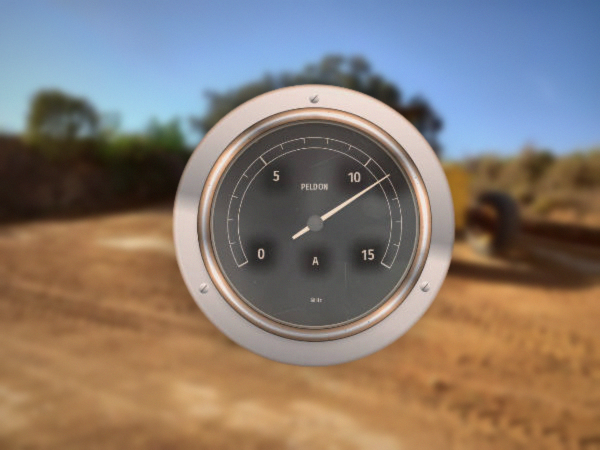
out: 11 A
